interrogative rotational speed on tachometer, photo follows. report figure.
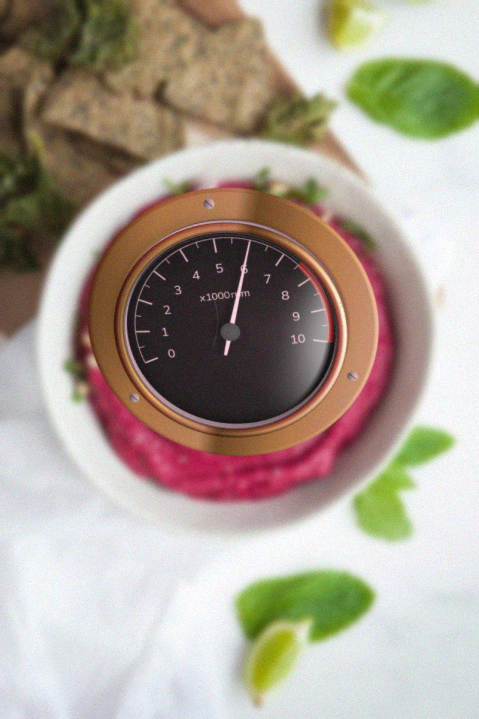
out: 6000 rpm
